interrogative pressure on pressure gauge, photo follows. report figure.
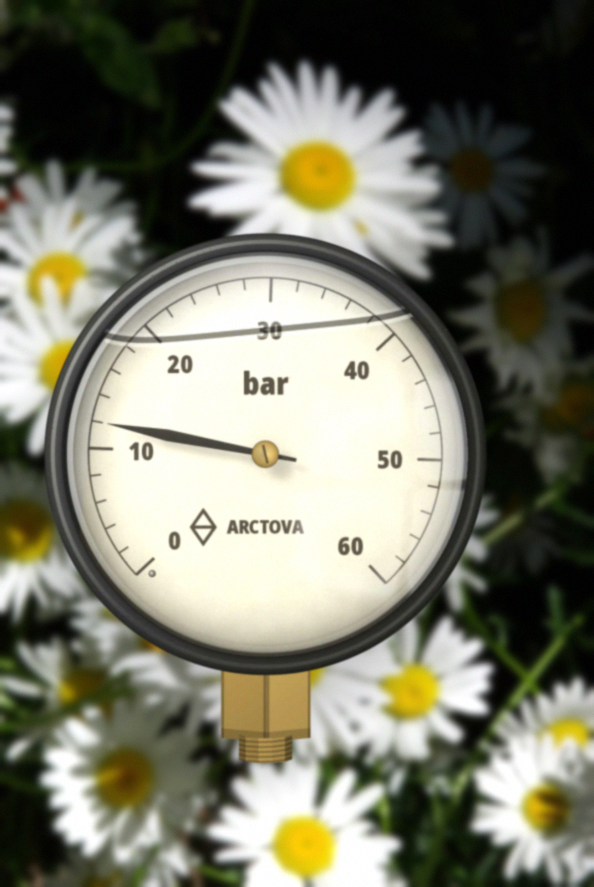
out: 12 bar
